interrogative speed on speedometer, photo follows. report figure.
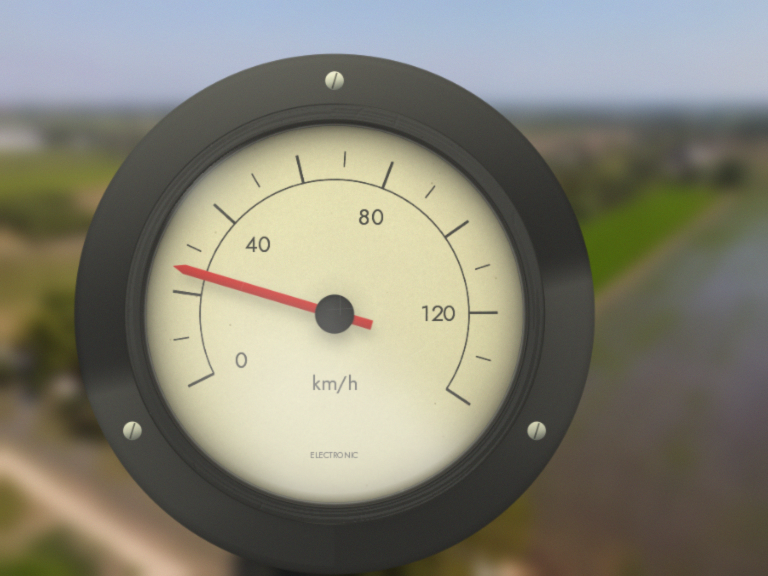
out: 25 km/h
